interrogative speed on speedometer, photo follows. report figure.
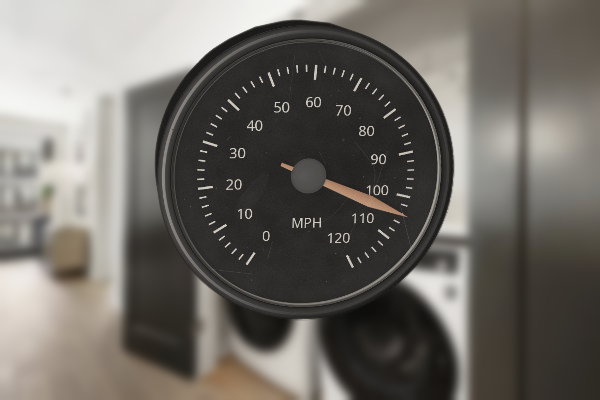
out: 104 mph
